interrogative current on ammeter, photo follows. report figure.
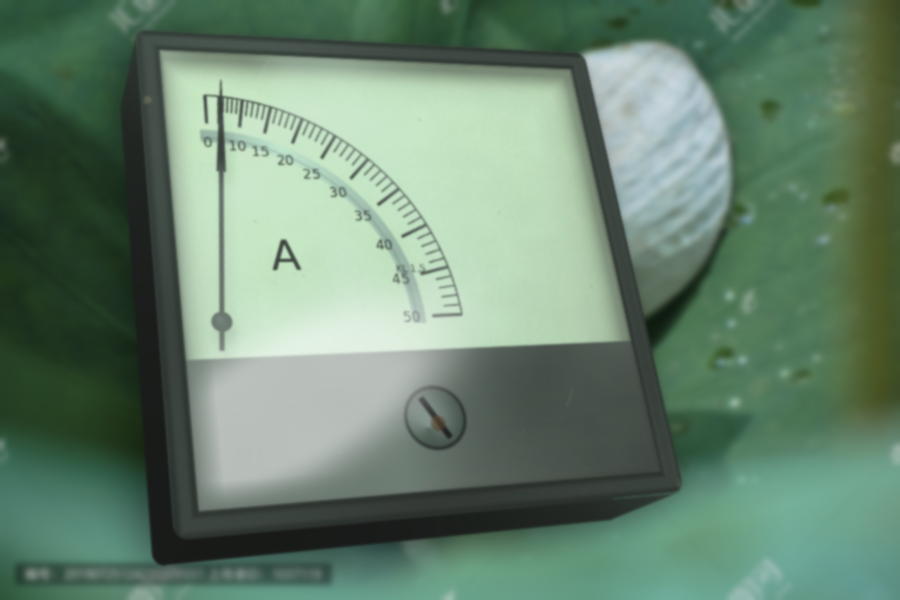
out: 5 A
